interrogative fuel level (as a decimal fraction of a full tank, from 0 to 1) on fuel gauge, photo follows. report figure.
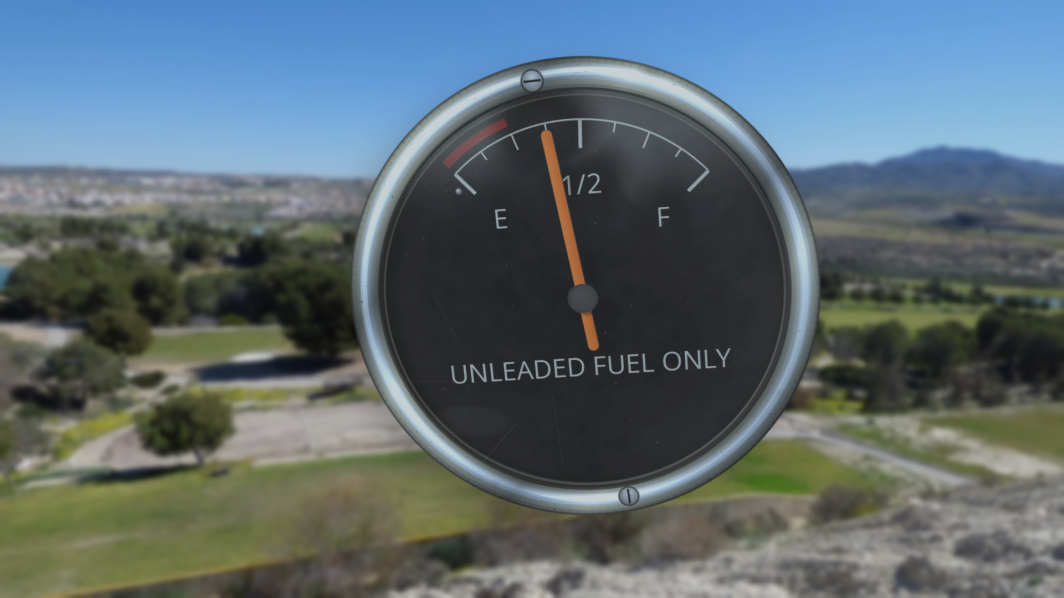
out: 0.375
